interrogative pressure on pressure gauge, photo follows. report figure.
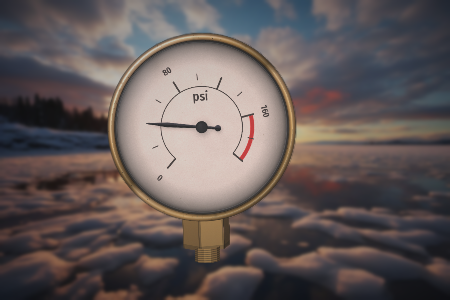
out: 40 psi
